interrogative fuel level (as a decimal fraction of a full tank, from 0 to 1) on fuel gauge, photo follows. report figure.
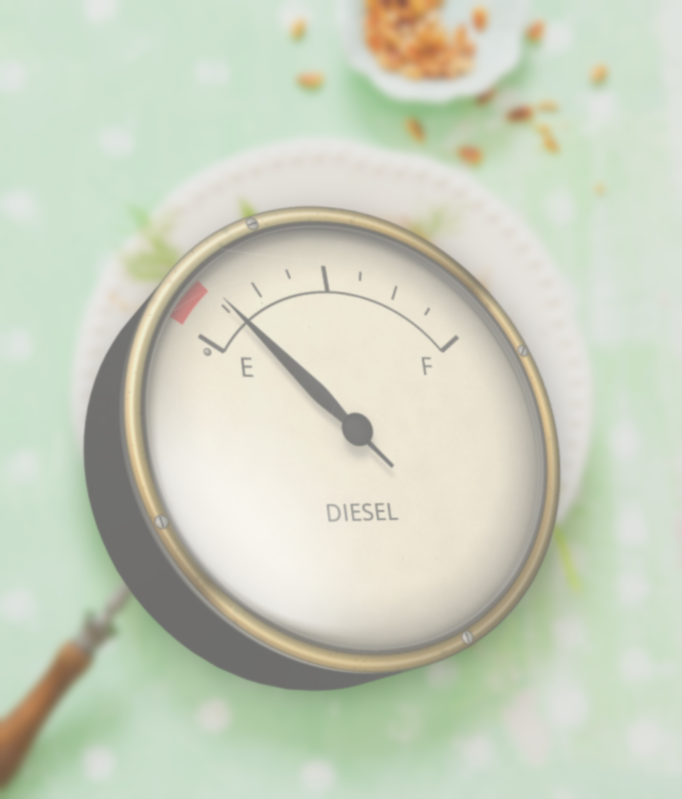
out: 0.125
